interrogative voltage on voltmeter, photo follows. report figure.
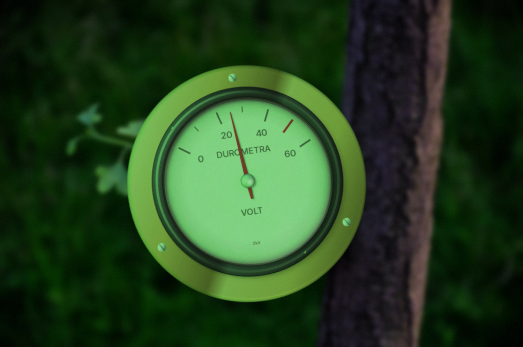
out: 25 V
